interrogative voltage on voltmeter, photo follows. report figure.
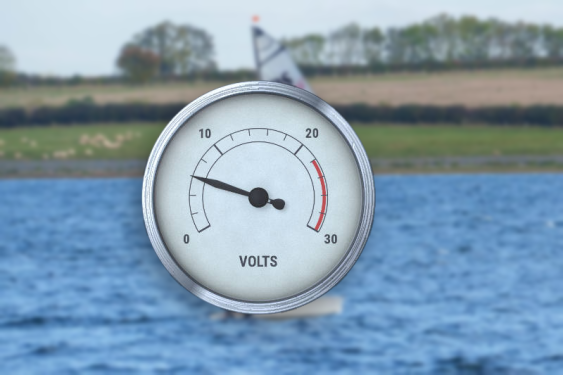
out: 6 V
